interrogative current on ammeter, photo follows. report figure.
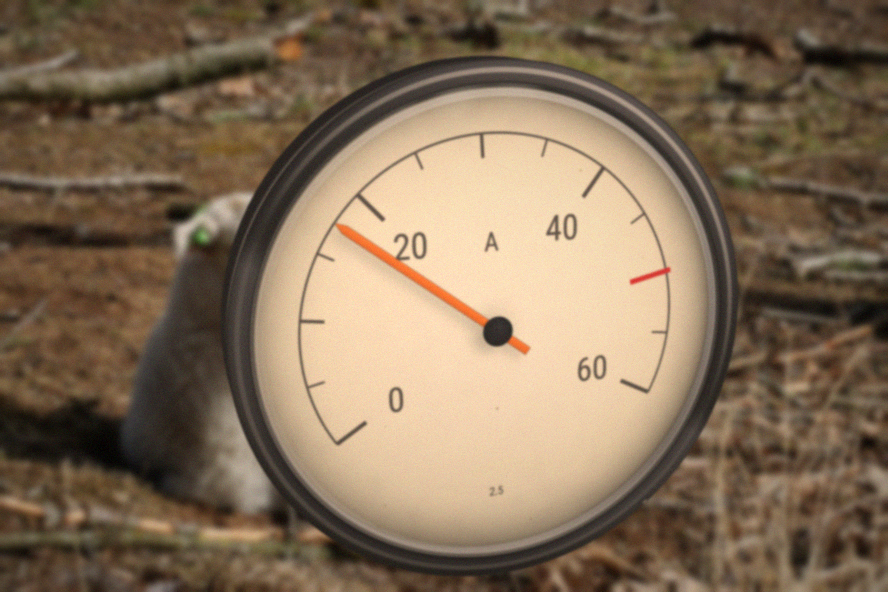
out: 17.5 A
